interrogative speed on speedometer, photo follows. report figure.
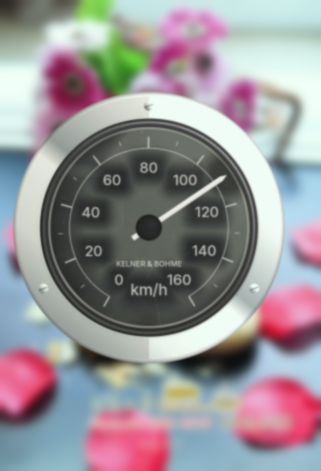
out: 110 km/h
